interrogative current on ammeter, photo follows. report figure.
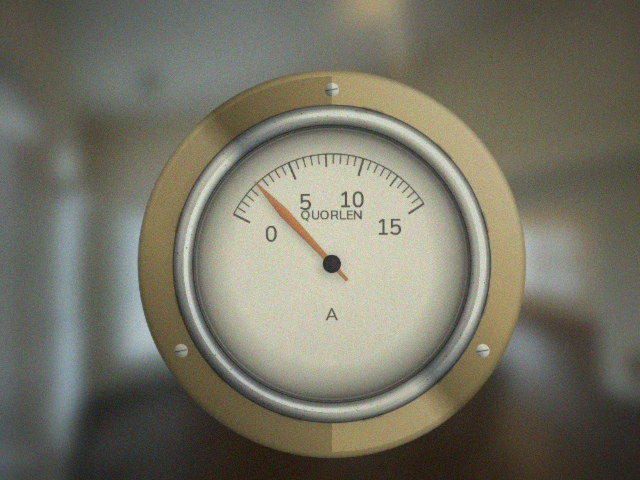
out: 2.5 A
